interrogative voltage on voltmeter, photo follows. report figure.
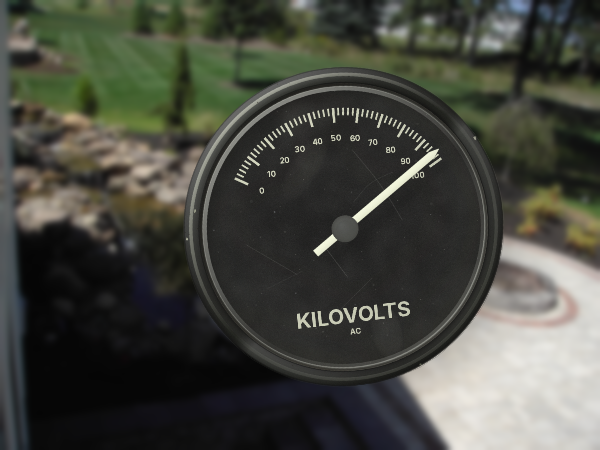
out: 96 kV
